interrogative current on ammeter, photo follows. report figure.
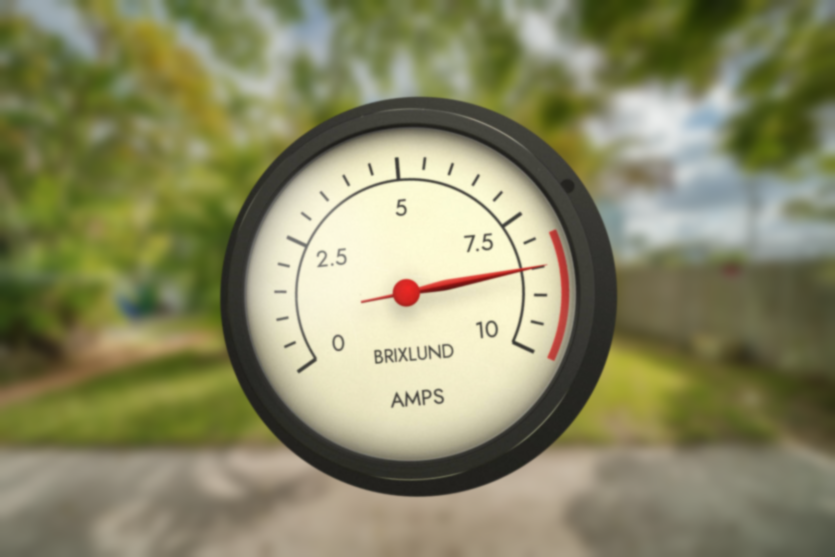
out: 8.5 A
